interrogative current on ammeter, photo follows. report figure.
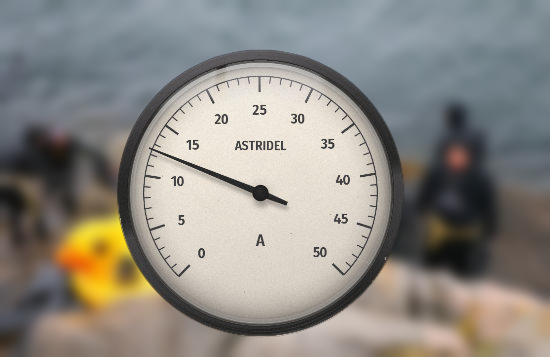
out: 12.5 A
